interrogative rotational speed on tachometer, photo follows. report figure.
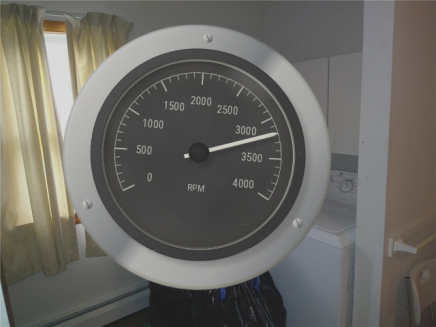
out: 3200 rpm
